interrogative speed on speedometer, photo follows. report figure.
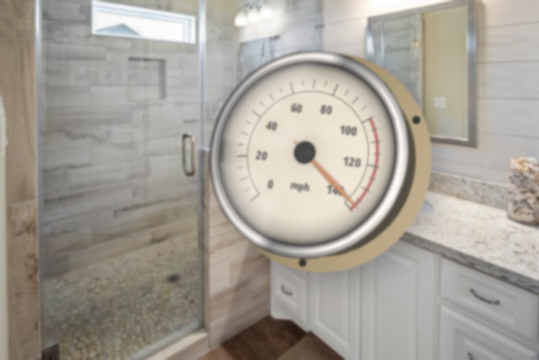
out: 137.5 mph
